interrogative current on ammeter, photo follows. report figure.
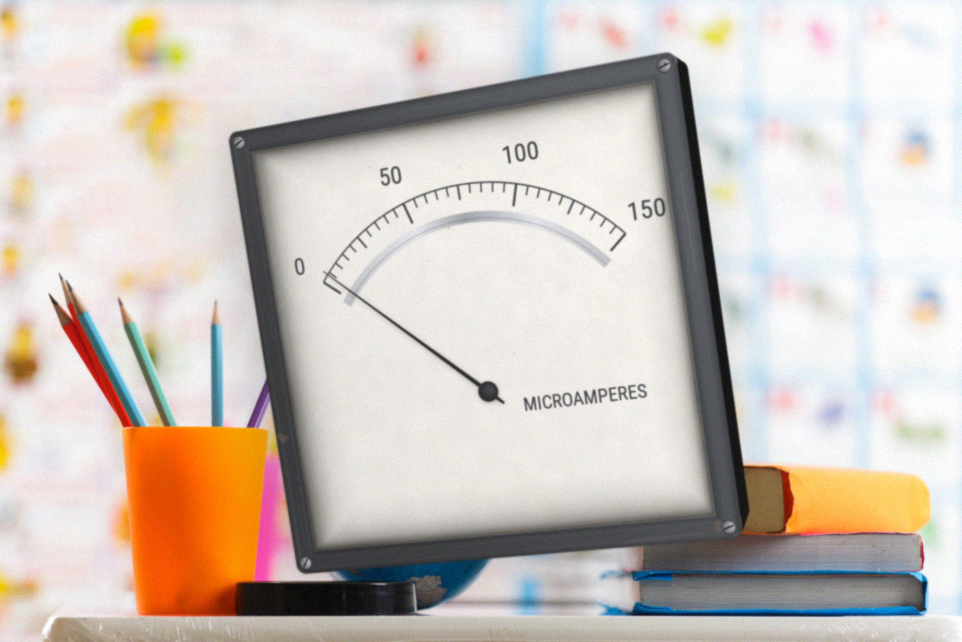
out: 5 µA
